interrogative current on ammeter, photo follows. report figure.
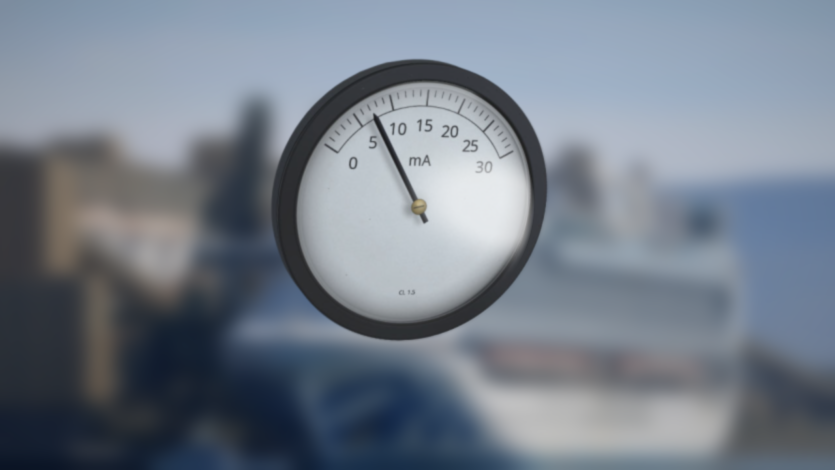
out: 7 mA
